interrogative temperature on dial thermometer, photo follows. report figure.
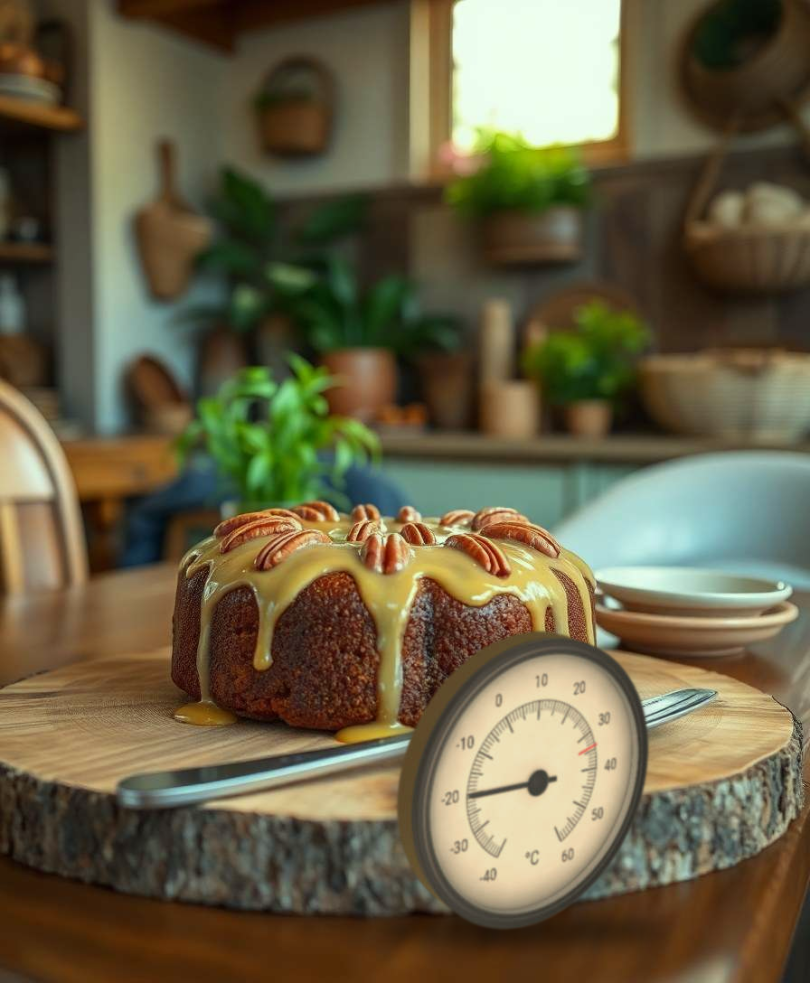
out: -20 °C
